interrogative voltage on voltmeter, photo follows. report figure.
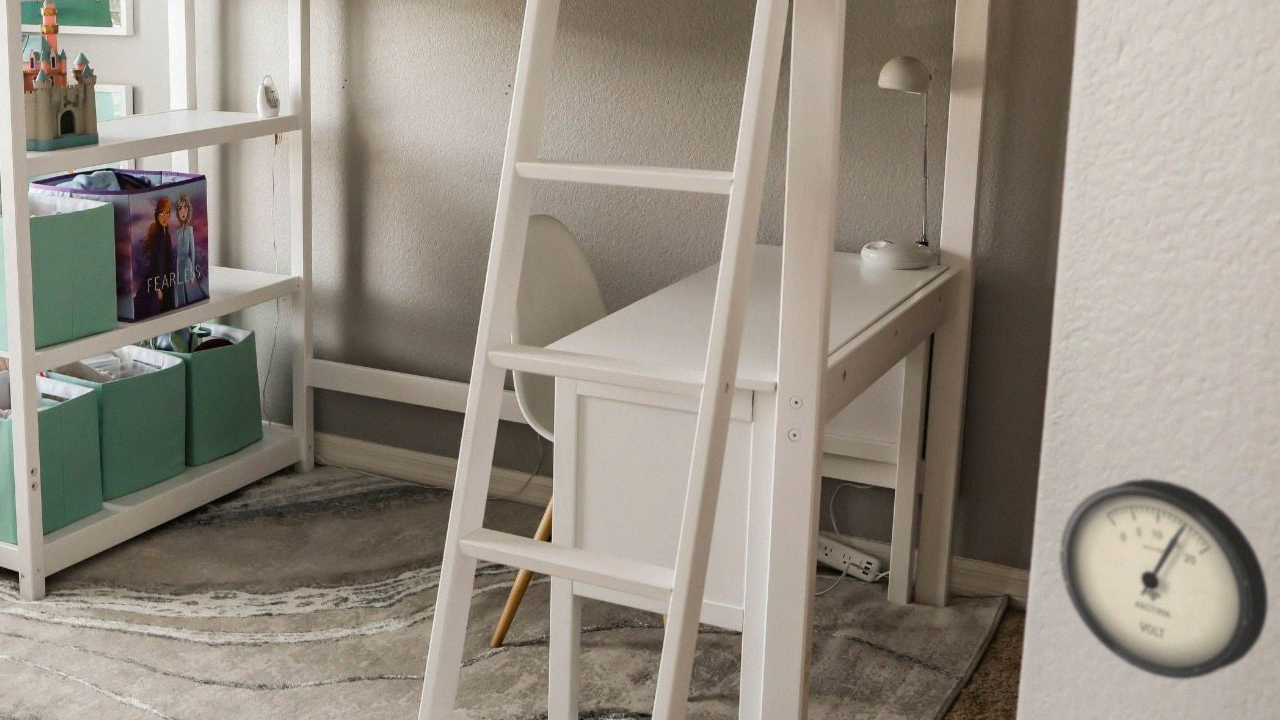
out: 15 V
